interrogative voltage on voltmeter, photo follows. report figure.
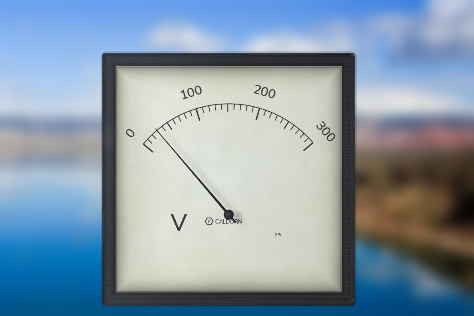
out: 30 V
